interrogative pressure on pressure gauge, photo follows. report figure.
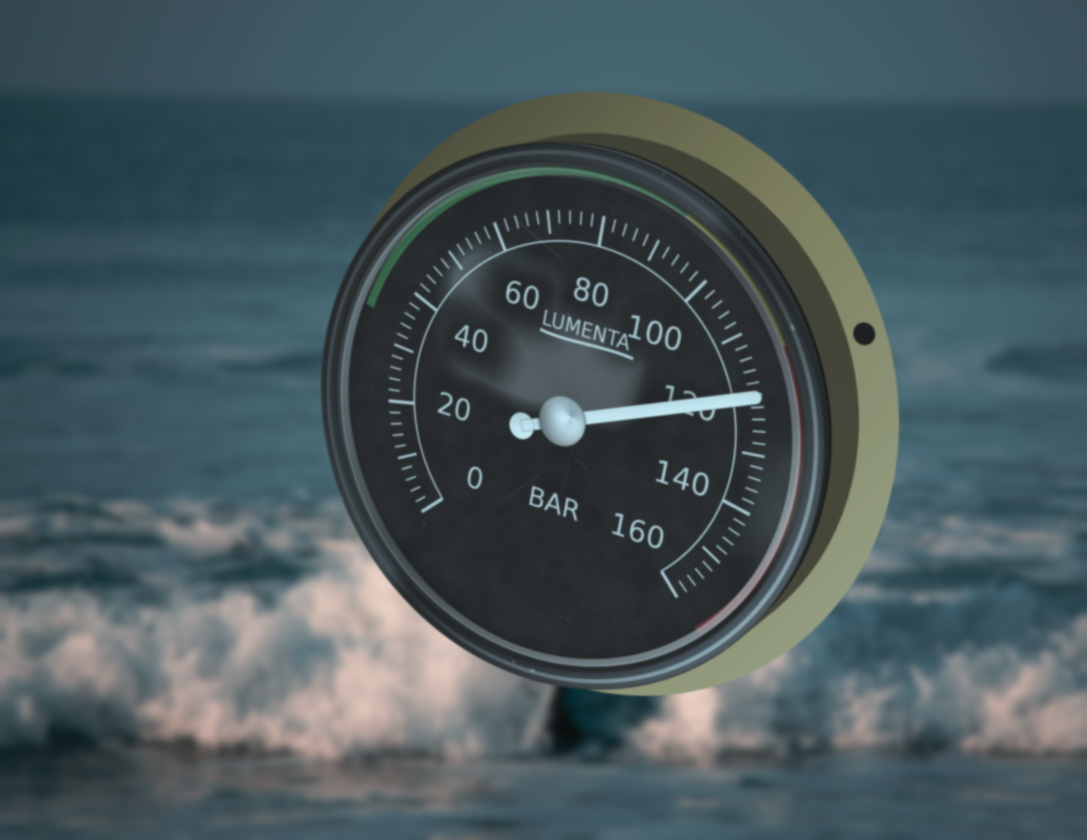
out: 120 bar
